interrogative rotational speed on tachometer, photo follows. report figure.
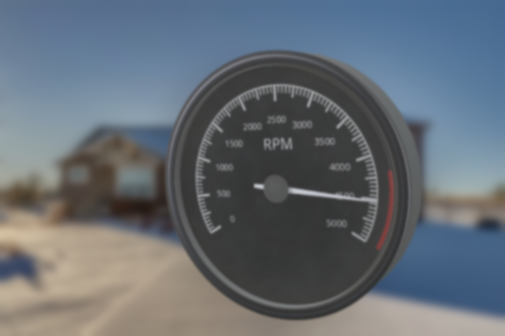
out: 4500 rpm
